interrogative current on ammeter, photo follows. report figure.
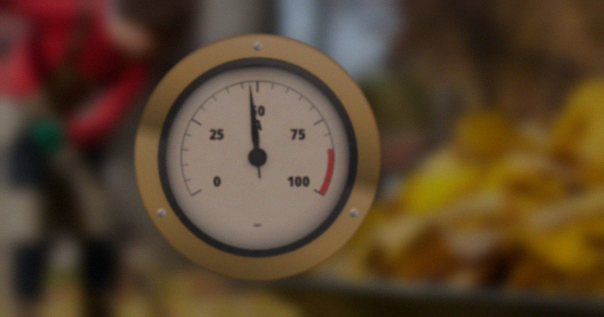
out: 47.5 A
